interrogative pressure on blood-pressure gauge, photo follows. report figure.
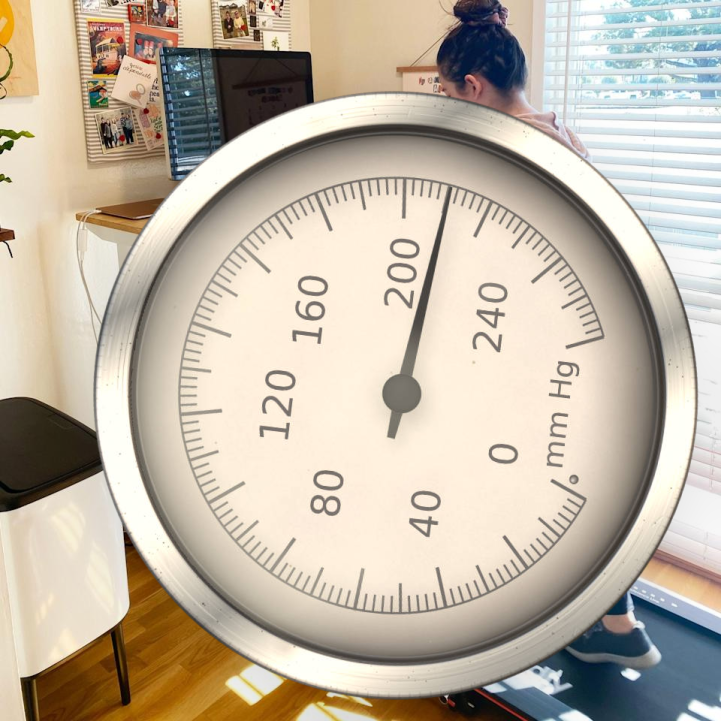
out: 210 mmHg
